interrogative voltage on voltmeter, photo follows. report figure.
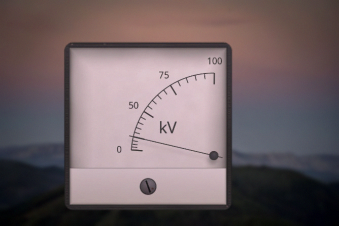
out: 25 kV
